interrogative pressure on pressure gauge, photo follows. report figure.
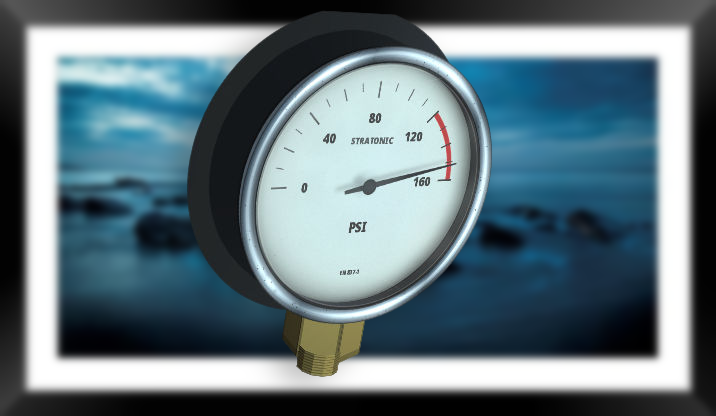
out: 150 psi
